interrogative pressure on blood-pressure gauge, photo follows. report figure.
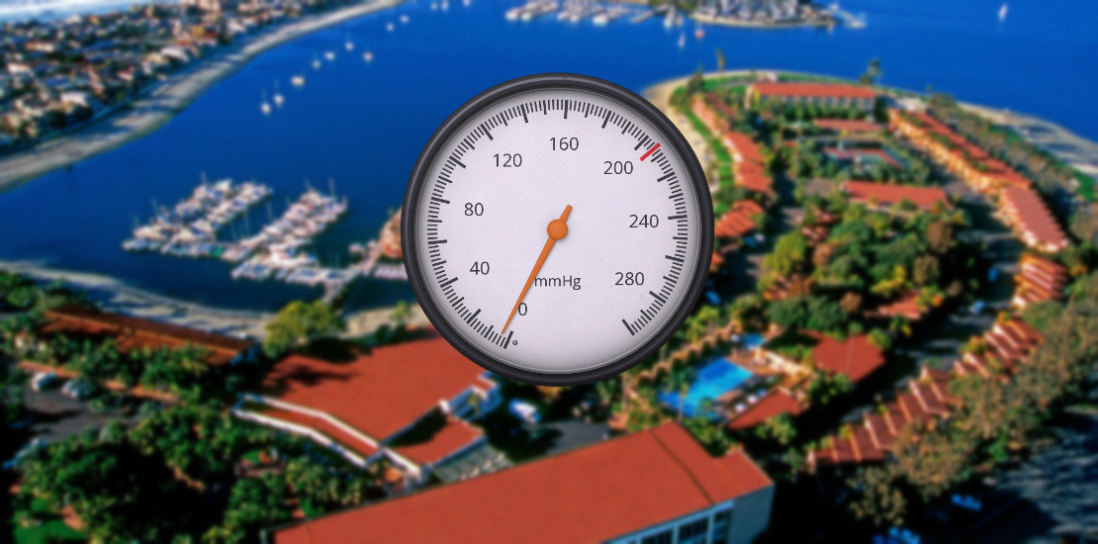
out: 4 mmHg
